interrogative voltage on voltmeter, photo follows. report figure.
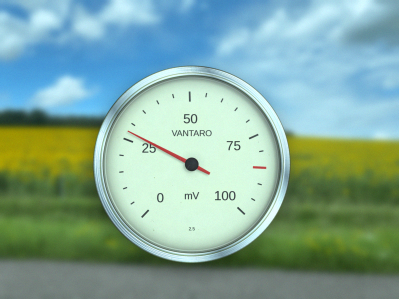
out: 27.5 mV
